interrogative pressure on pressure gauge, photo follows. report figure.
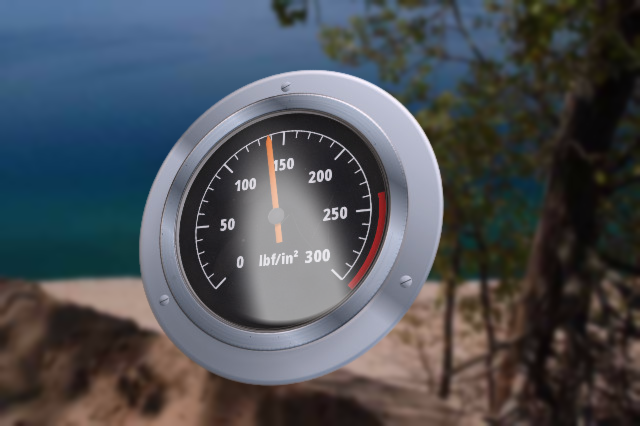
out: 140 psi
